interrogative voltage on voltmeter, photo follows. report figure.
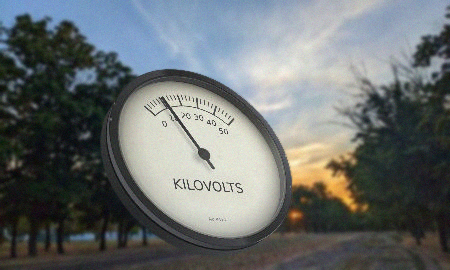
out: 10 kV
